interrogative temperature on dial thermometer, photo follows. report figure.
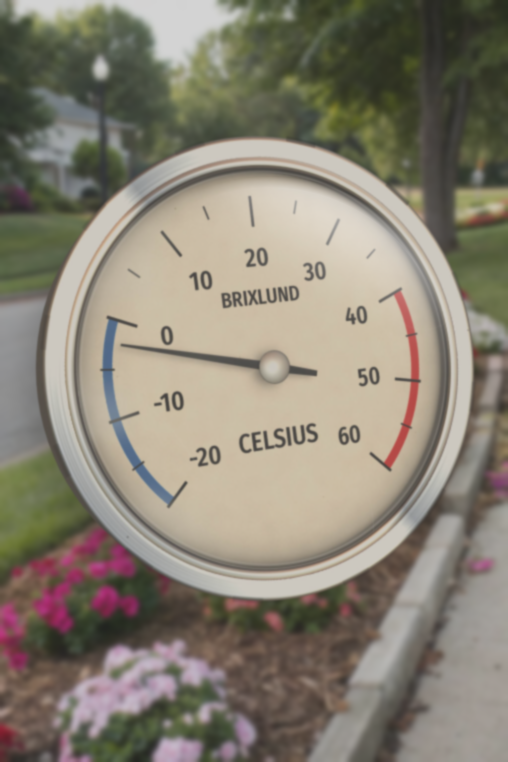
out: -2.5 °C
